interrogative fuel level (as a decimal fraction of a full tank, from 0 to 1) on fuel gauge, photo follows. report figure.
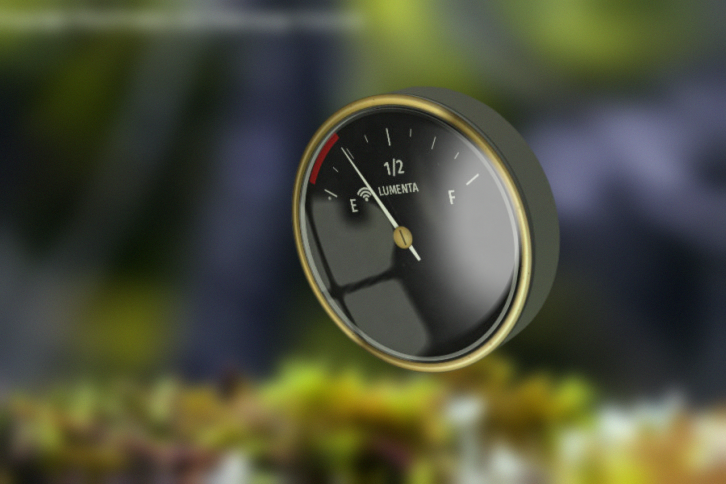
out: 0.25
